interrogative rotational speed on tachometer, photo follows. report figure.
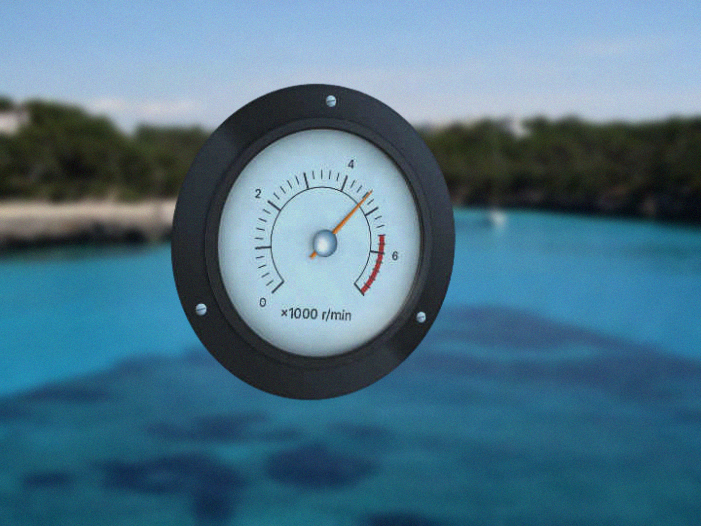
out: 4600 rpm
